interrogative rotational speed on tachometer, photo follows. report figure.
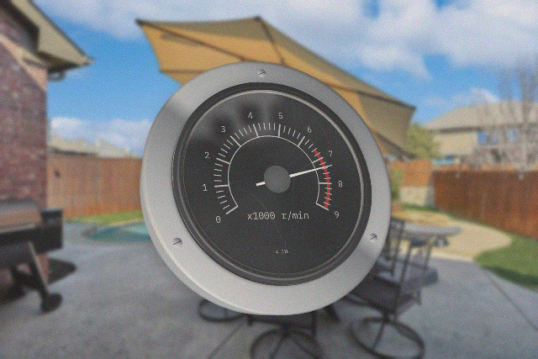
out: 7400 rpm
